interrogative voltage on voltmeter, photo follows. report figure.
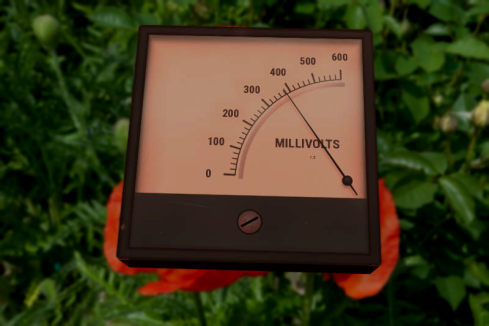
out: 380 mV
